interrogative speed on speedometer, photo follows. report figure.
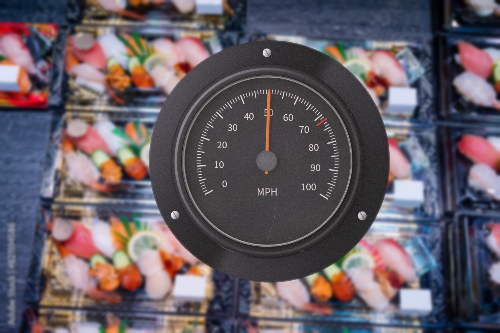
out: 50 mph
